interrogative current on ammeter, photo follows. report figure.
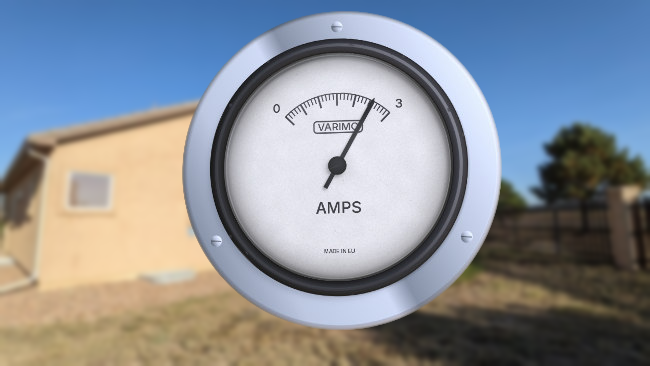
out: 2.5 A
